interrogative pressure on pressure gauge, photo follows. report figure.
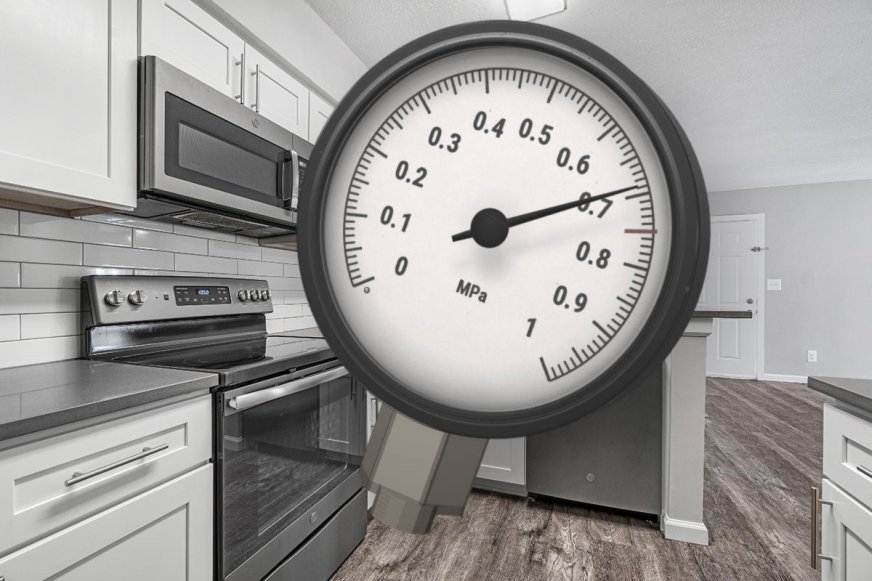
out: 0.69 MPa
